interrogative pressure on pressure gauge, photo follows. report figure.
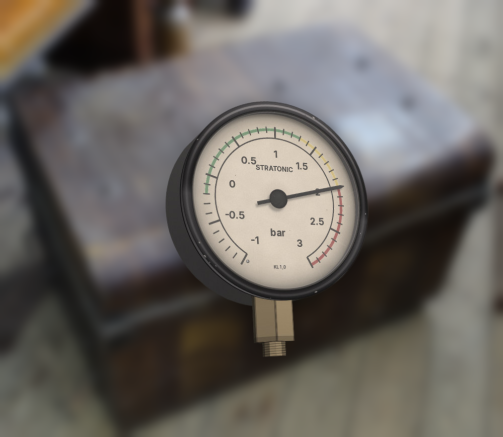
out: 2 bar
